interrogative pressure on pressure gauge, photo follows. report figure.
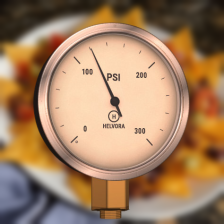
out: 120 psi
